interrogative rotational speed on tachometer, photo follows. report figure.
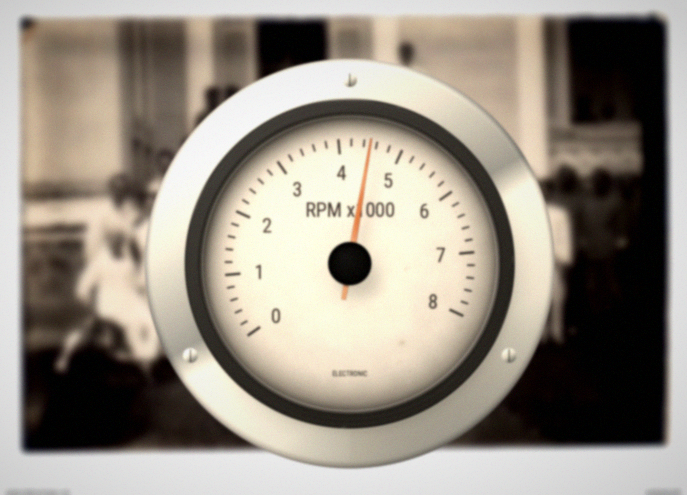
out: 4500 rpm
